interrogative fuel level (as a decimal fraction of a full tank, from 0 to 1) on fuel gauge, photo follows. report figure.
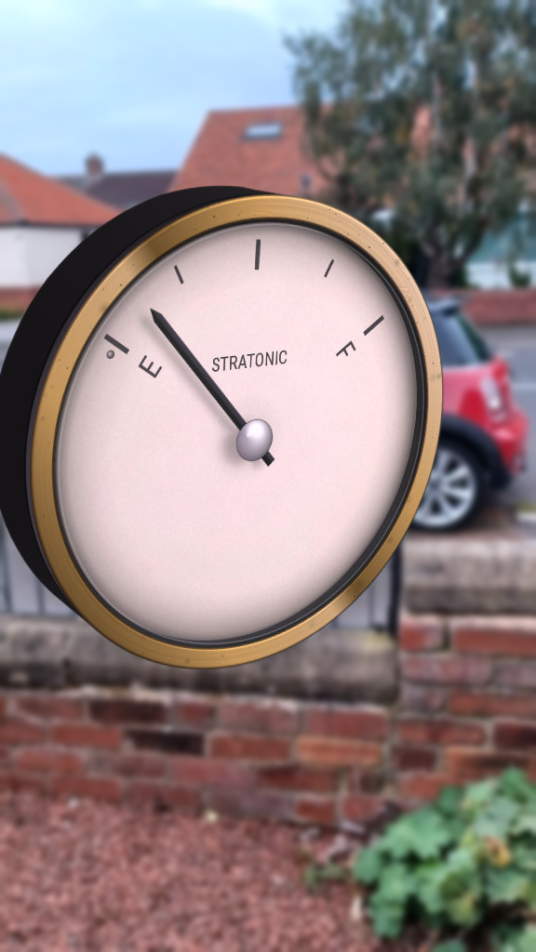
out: 0.125
